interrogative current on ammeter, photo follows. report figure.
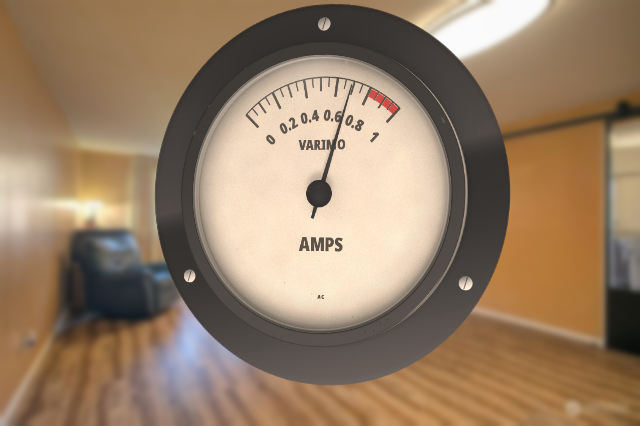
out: 0.7 A
